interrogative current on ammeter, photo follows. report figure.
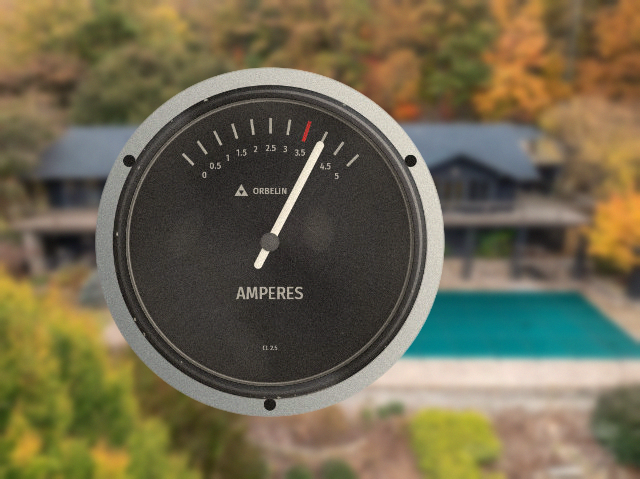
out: 4 A
